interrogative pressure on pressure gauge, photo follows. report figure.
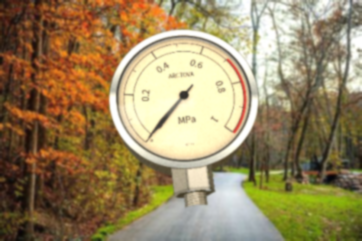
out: 0 MPa
